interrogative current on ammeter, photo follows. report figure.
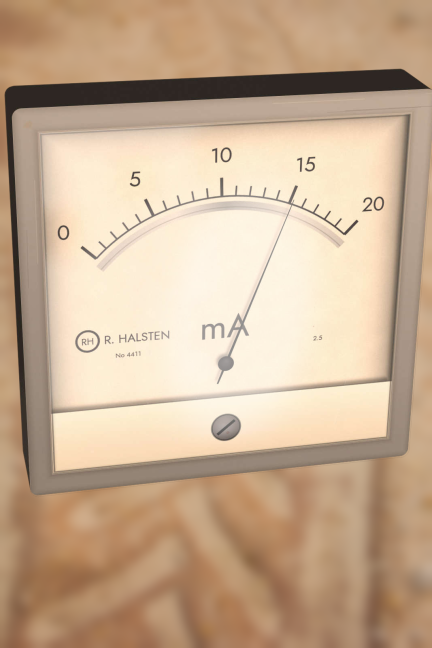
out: 15 mA
